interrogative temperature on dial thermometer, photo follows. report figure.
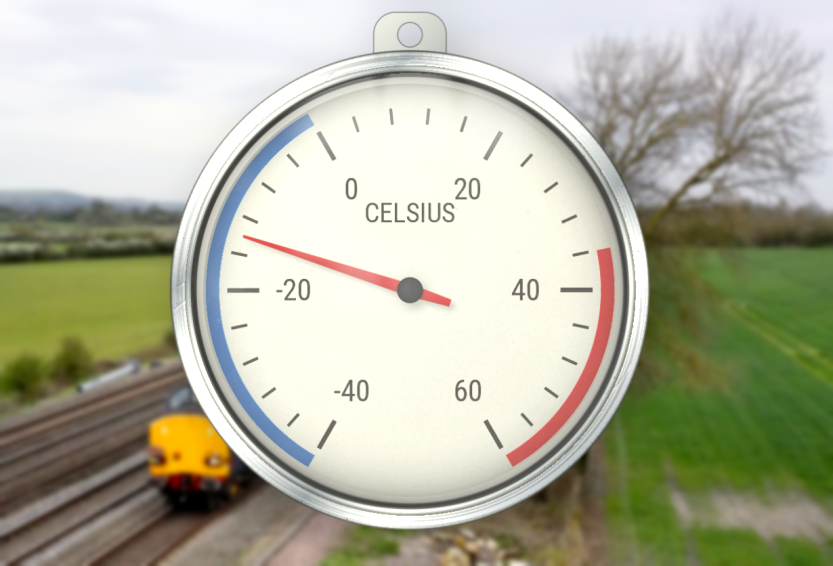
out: -14 °C
